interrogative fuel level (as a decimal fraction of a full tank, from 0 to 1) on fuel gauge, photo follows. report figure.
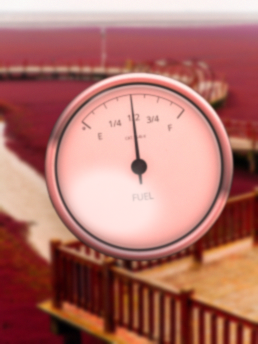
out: 0.5
